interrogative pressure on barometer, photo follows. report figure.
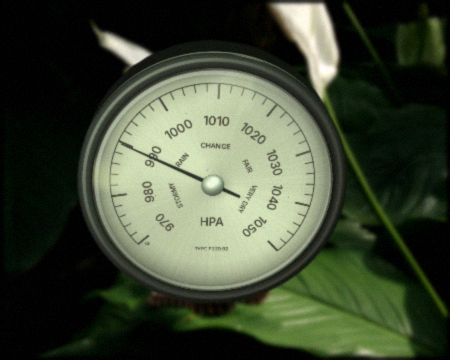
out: 990 hPa
